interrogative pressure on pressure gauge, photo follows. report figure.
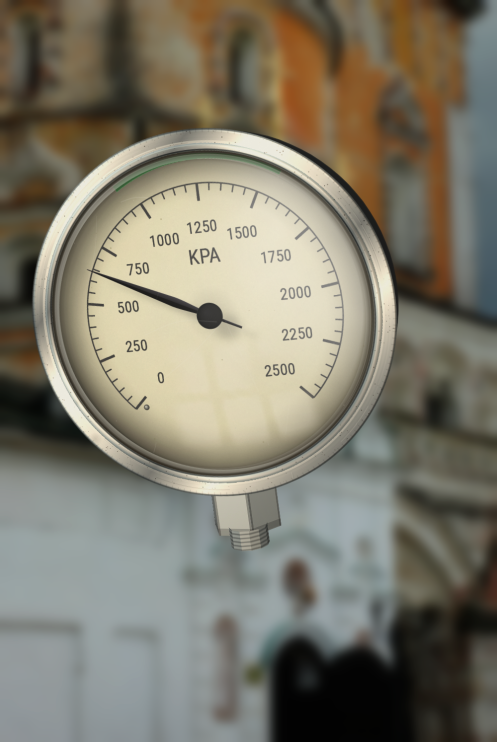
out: 650 kPa
